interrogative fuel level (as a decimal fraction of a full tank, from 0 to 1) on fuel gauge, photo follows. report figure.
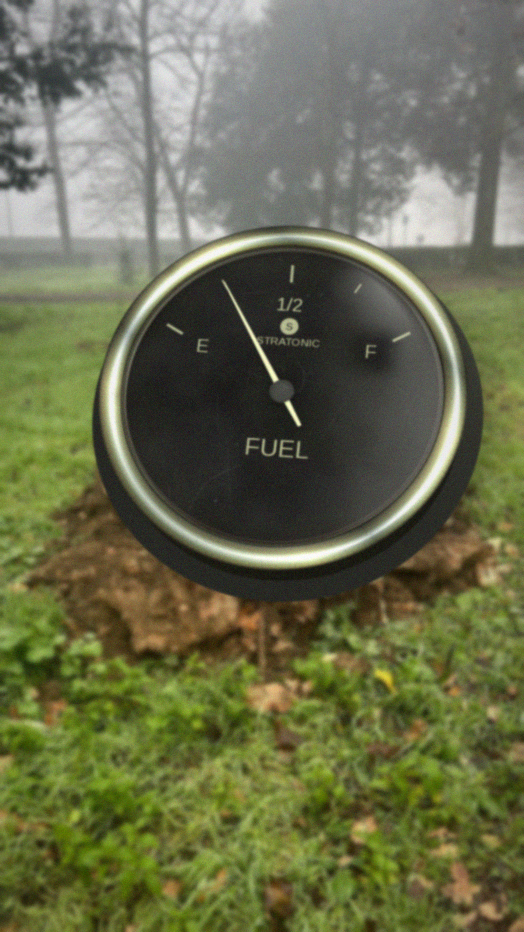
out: 0.25
